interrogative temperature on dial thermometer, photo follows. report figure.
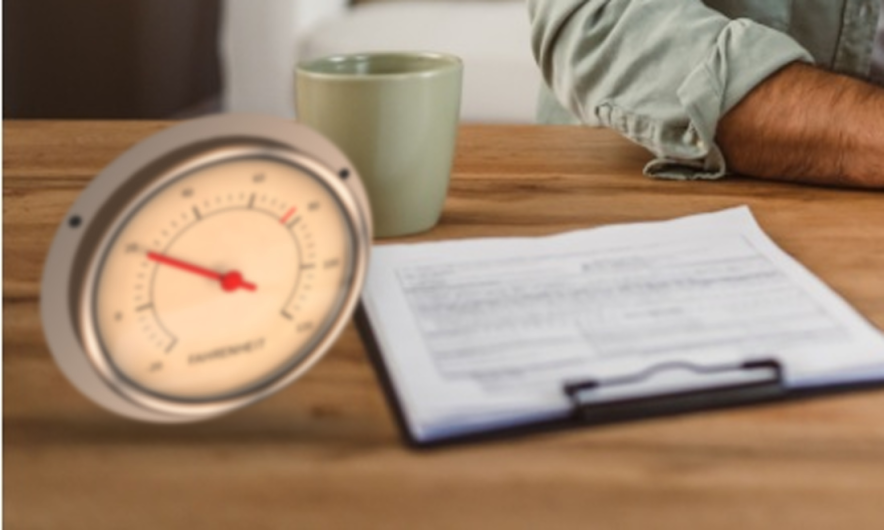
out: 20 °F
